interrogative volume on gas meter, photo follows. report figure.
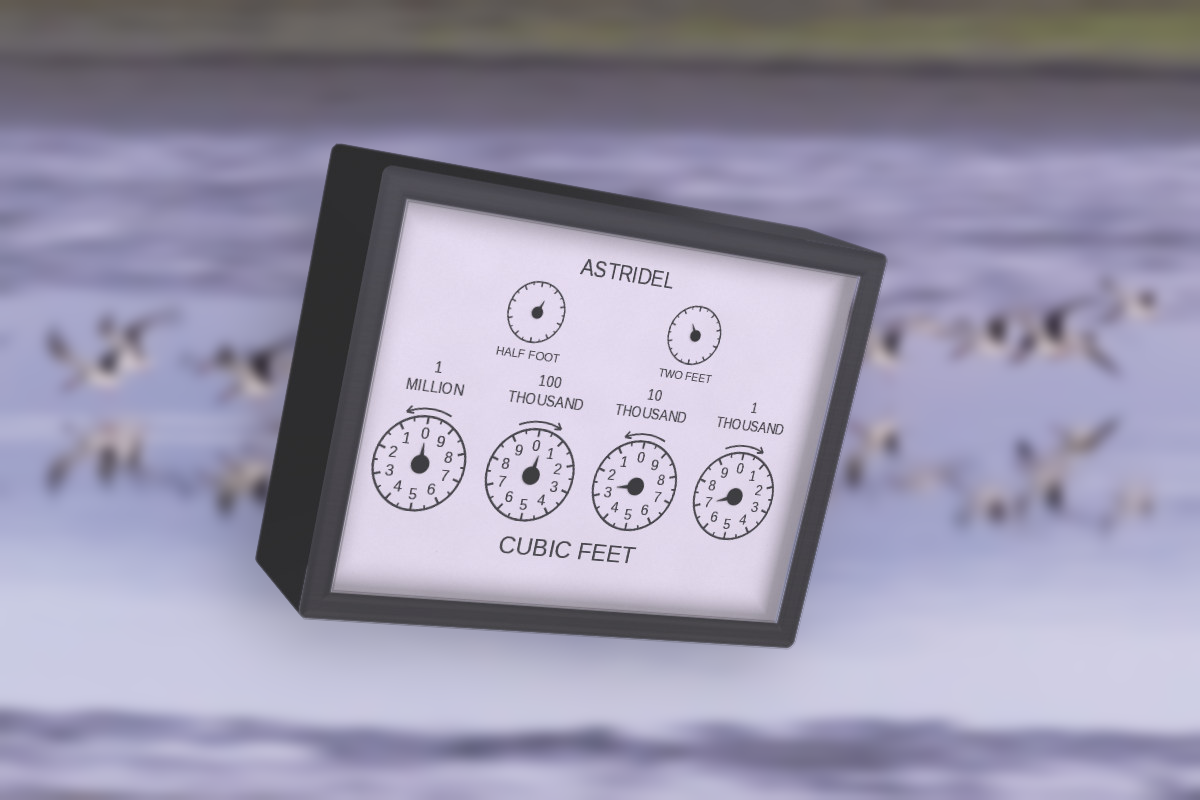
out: 2700 ft³
